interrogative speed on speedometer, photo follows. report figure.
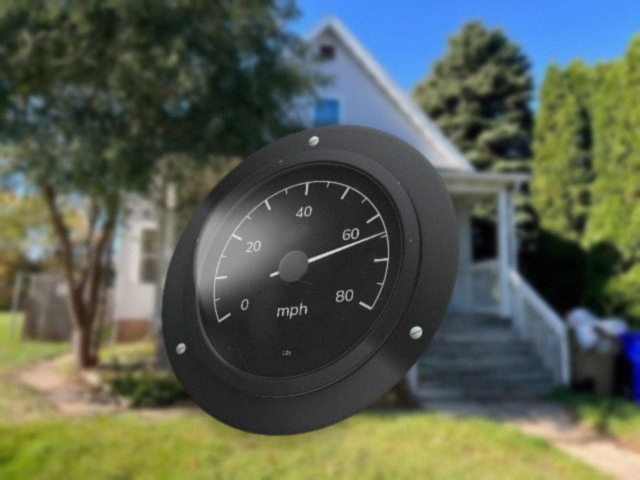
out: 65 mph
